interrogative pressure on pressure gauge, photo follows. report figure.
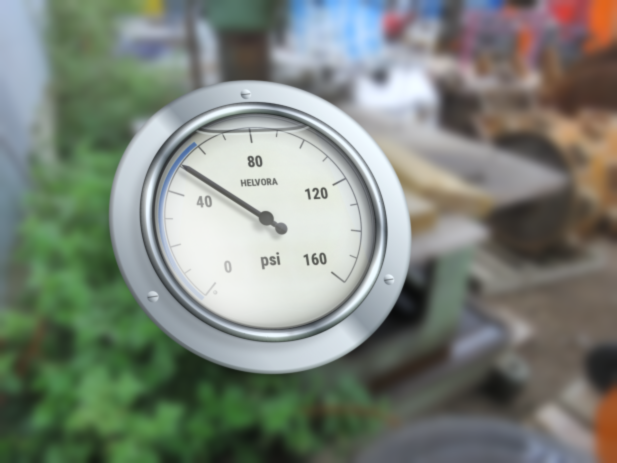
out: 50 psi
